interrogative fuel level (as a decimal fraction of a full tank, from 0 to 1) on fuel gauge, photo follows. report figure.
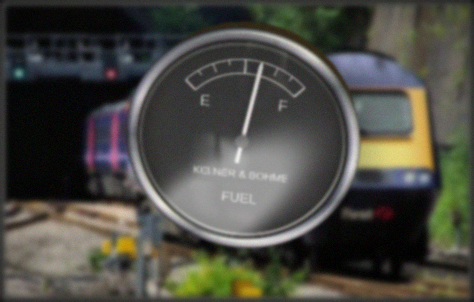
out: 0.625
